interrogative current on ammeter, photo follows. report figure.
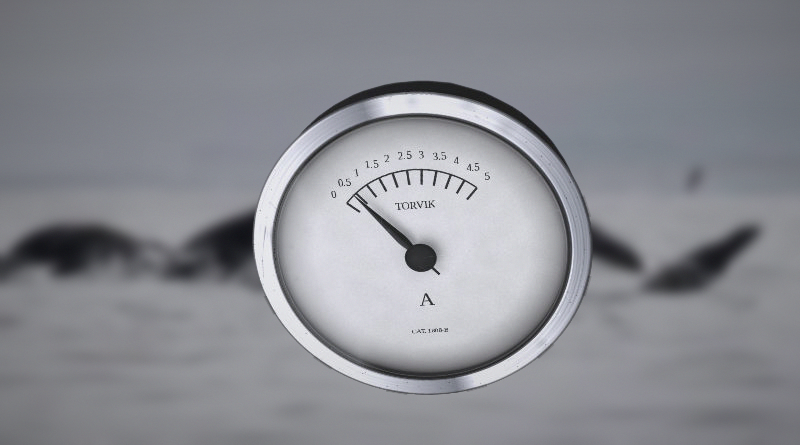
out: 0.5 A
